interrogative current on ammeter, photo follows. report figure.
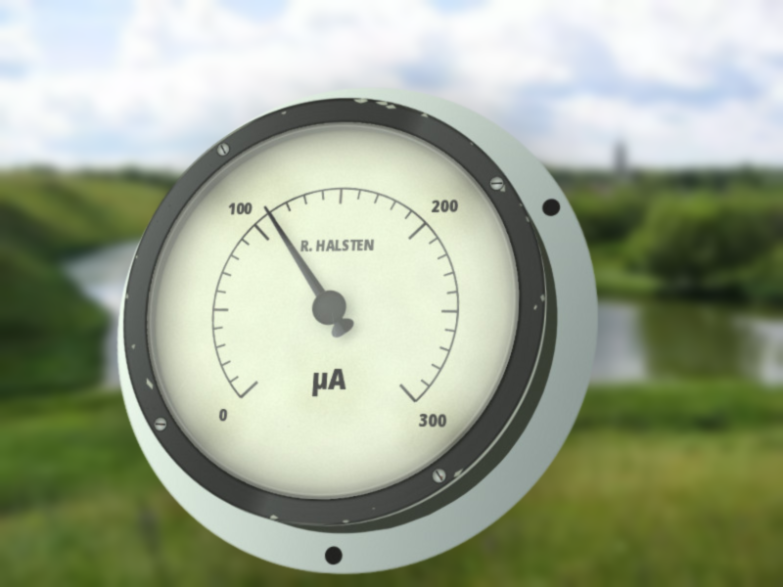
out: 110 µA
